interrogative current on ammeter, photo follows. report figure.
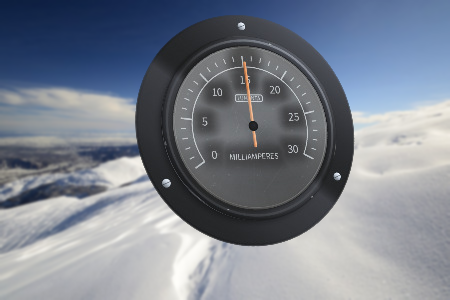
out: 15 mA
